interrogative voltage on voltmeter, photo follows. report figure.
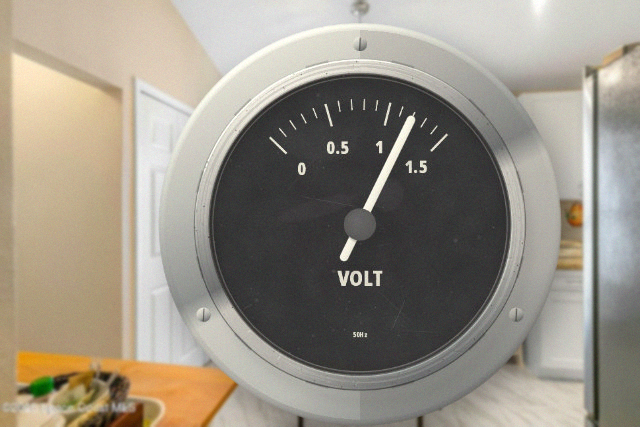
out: 1.2 V
